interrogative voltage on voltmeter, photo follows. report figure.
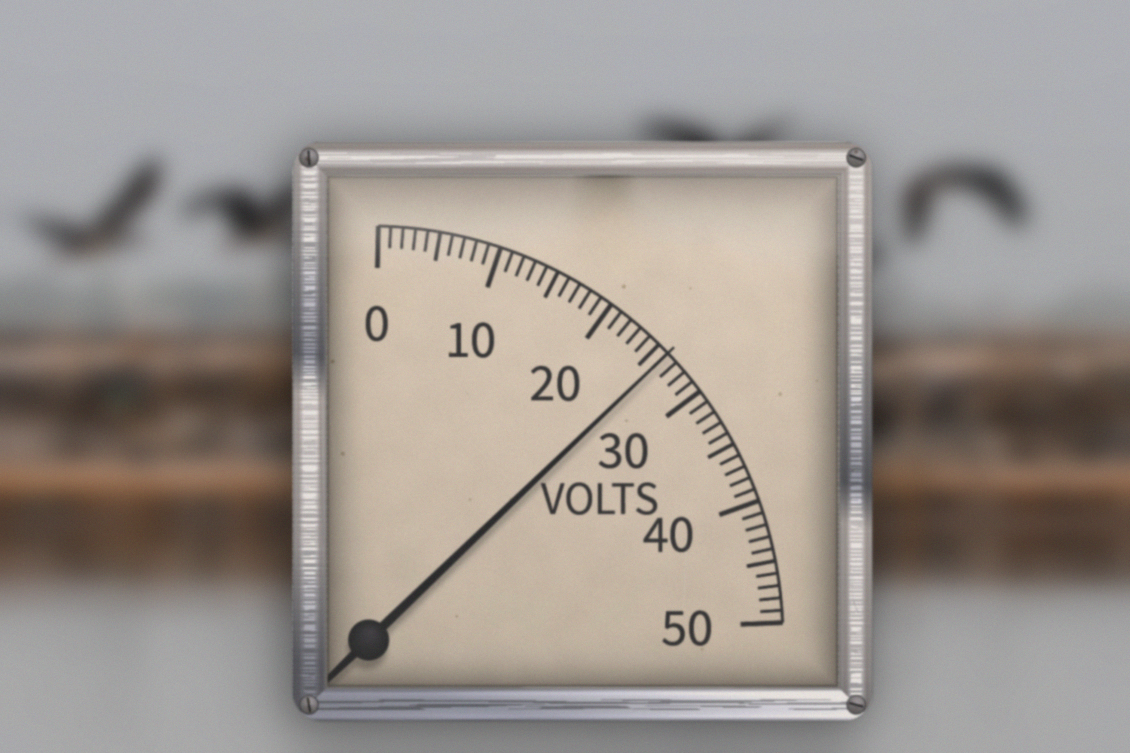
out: 26 V
